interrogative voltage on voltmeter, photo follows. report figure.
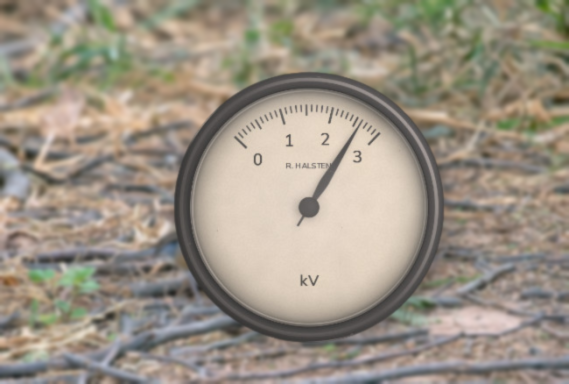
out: 2.6 kV
